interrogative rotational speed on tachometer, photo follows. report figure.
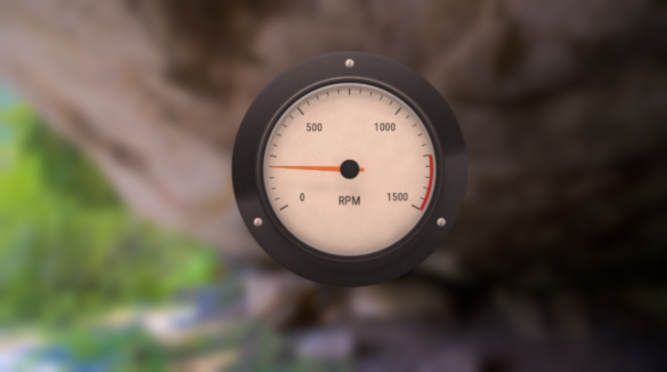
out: 200 rpm
